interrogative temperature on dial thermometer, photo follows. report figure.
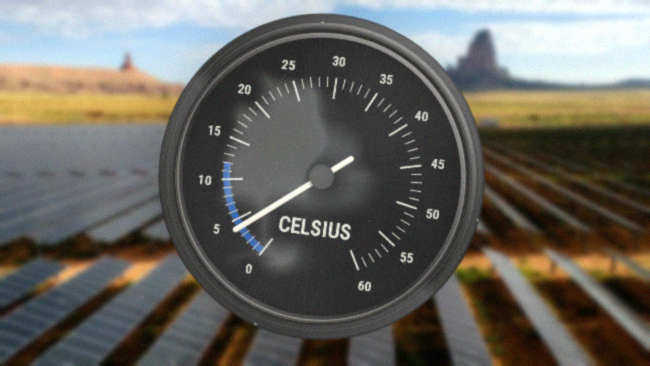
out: 4 °C
